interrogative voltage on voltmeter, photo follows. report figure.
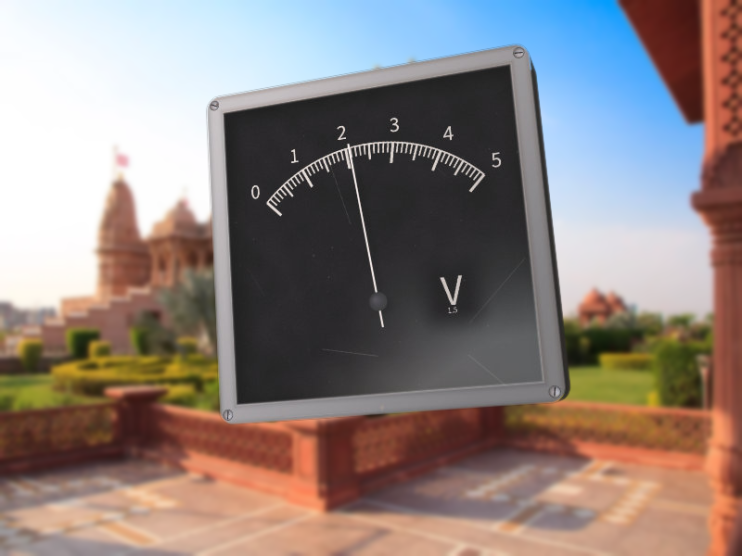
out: 2.1 V
